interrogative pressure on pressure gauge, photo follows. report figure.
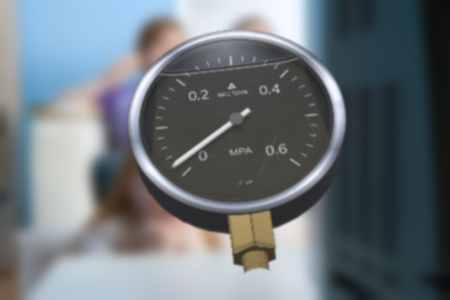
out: 0.02 MPa
